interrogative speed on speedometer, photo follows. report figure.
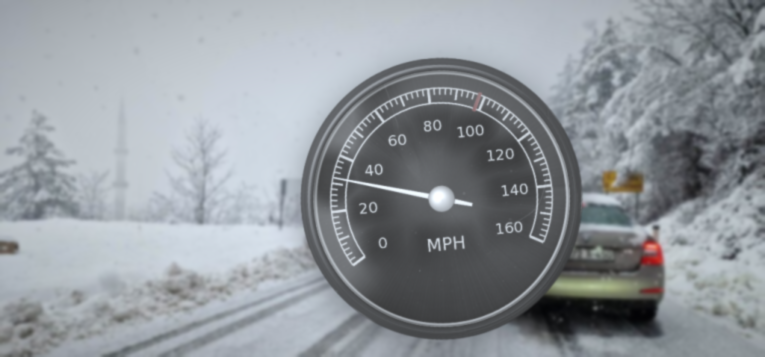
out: 32 mph
